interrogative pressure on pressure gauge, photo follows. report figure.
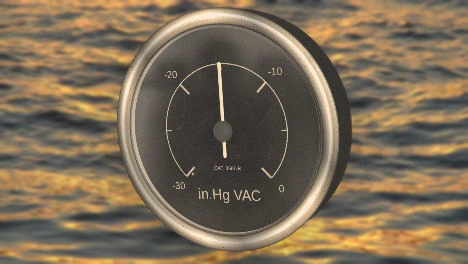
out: -15 inHg
